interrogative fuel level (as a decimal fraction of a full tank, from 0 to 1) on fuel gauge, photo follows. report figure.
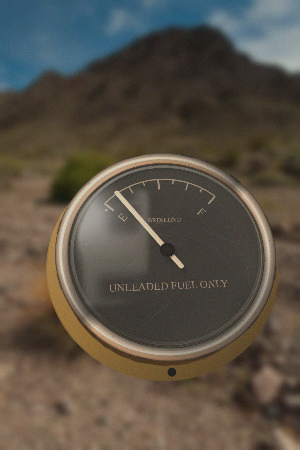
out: 0.125
